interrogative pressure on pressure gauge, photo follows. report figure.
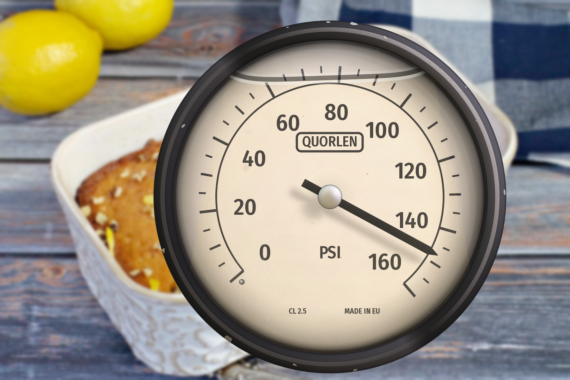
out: 147.5 psi
